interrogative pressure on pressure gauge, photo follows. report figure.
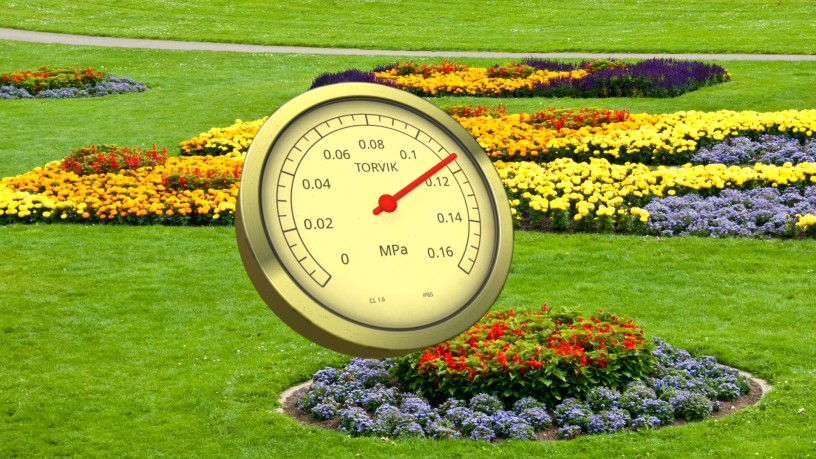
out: 0.115 MPa
